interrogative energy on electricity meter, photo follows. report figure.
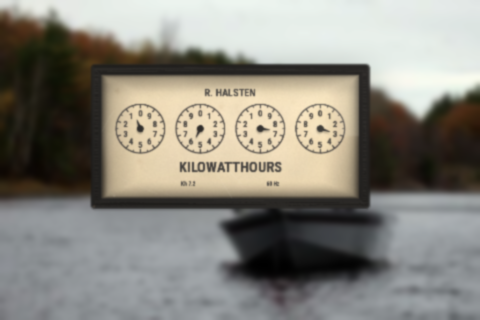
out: 573 kWh
